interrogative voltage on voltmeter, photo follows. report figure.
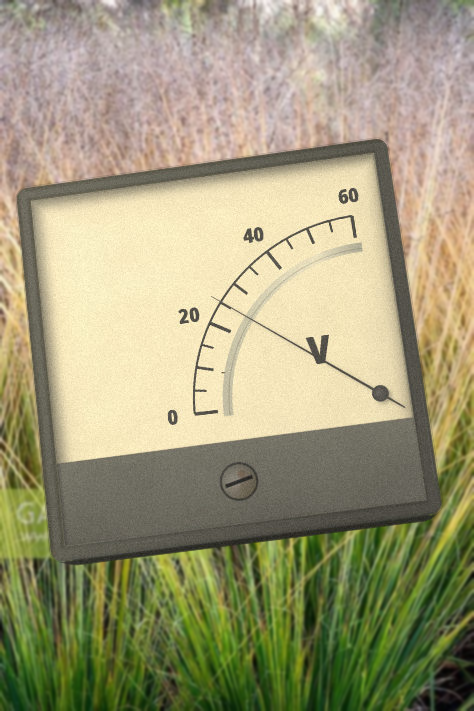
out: 25 V
